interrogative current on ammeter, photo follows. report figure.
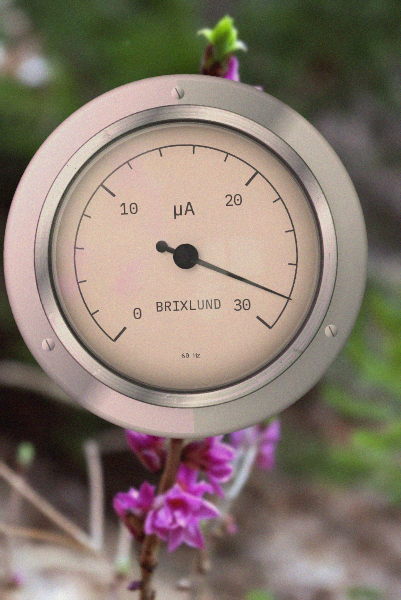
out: 28 µA
